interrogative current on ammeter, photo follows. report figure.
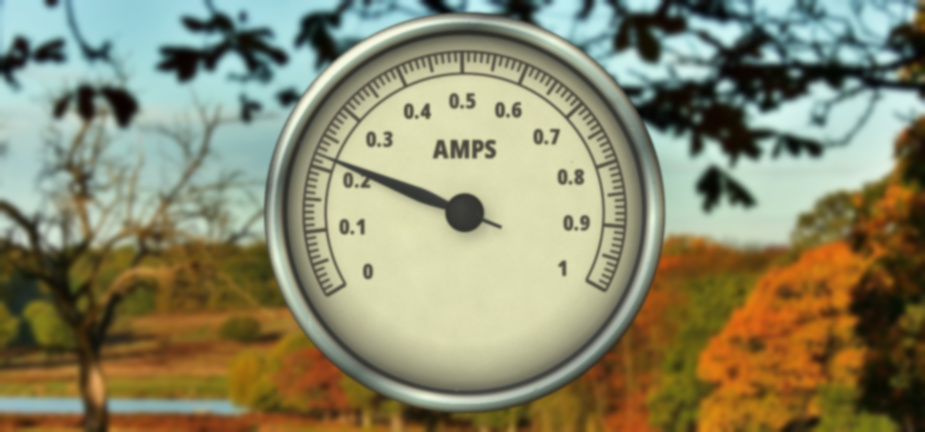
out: 0.22 A
